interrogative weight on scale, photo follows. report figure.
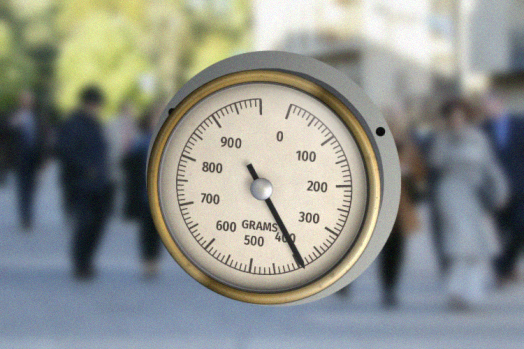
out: 390 g
